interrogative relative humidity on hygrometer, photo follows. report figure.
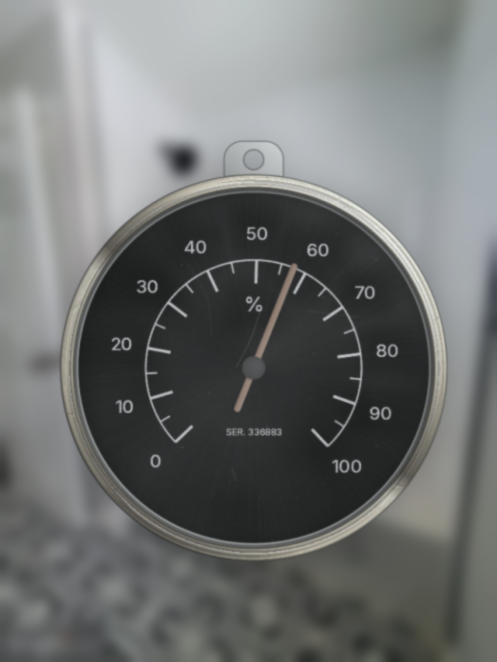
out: 57.5 %
